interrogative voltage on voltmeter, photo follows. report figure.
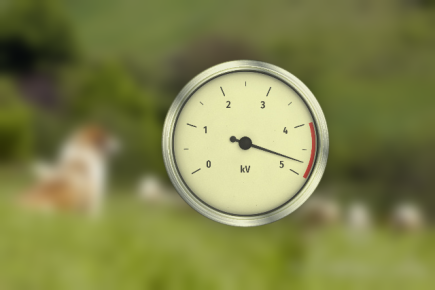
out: 4.75 kV
